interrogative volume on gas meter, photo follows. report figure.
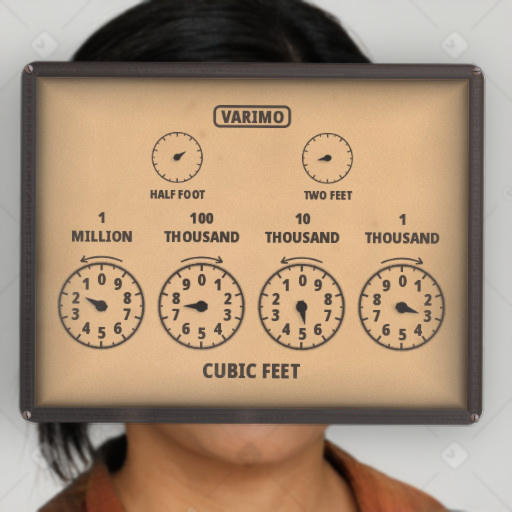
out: 175300 ft³
